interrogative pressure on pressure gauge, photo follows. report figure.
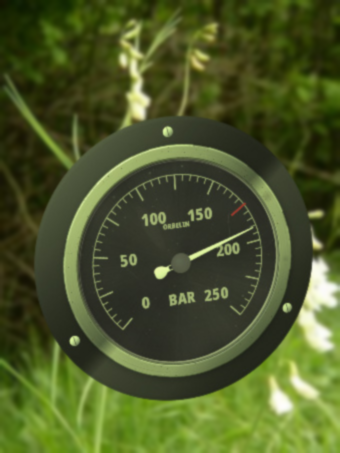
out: 190 bar
